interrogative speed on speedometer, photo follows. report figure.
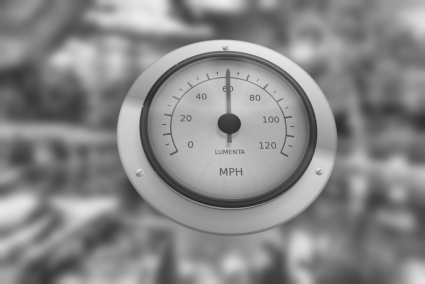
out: 60 mph
